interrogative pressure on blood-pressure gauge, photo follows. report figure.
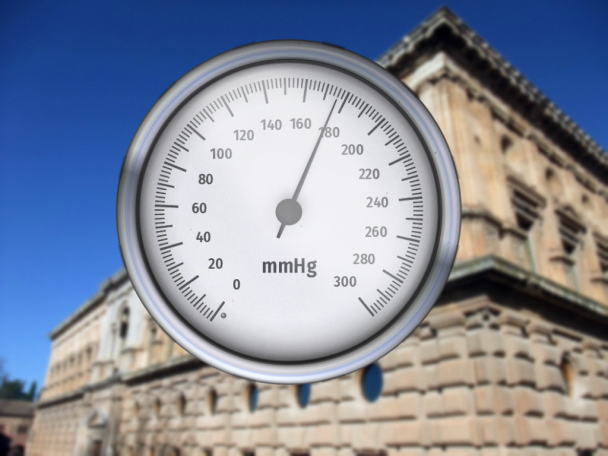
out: 176 mmHg
